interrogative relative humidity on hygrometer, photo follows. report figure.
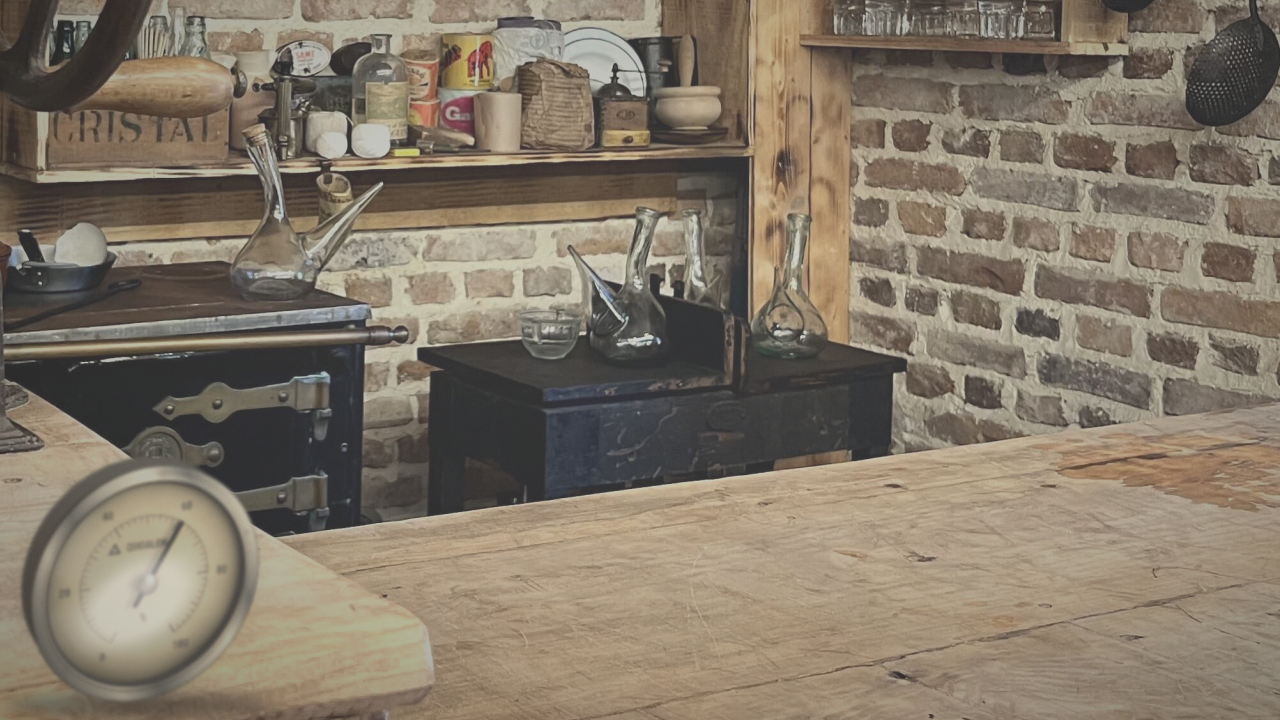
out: 60 %
